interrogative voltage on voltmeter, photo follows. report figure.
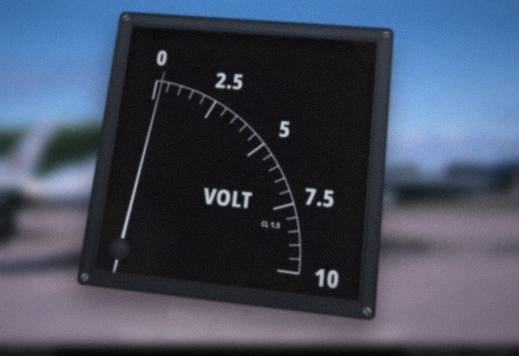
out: 0.25 V
